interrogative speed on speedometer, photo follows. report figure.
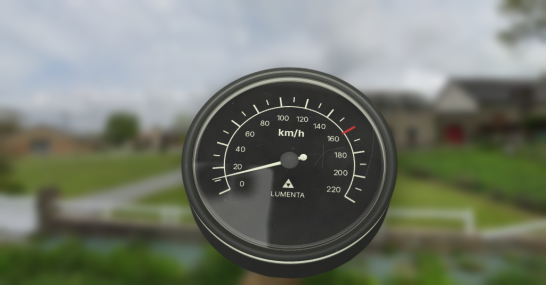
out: 10 km/h
